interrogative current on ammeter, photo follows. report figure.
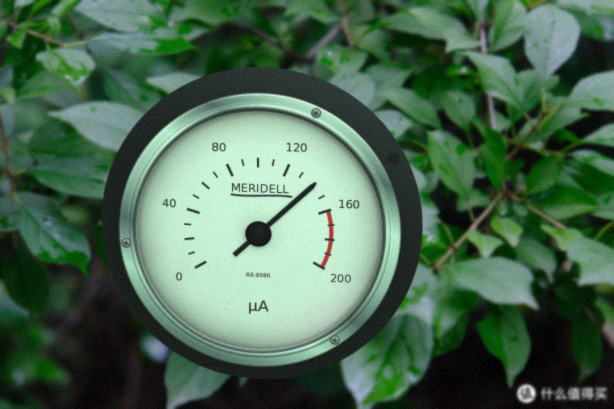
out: 140 µA
